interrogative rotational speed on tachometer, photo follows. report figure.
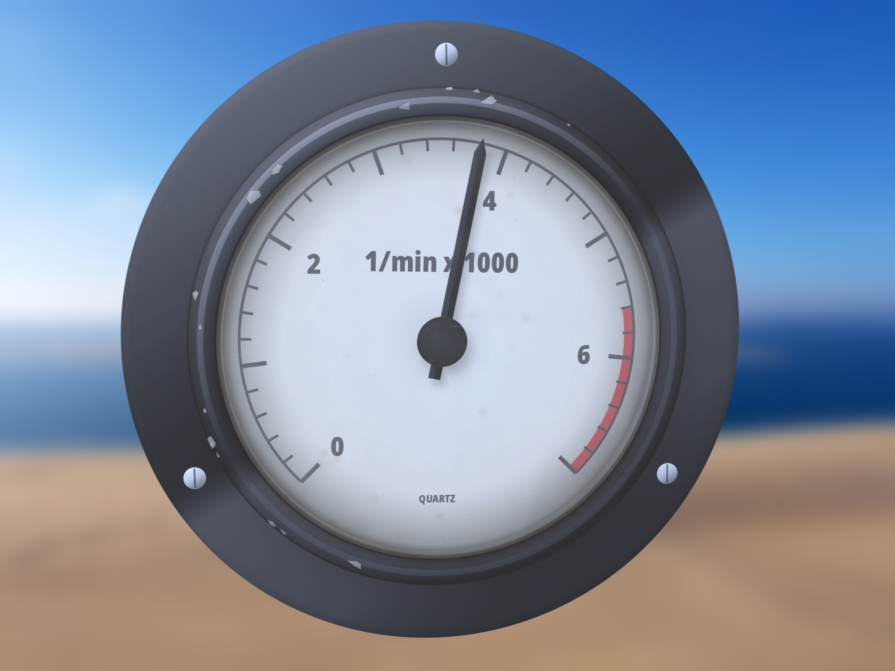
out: 3800 rpm
